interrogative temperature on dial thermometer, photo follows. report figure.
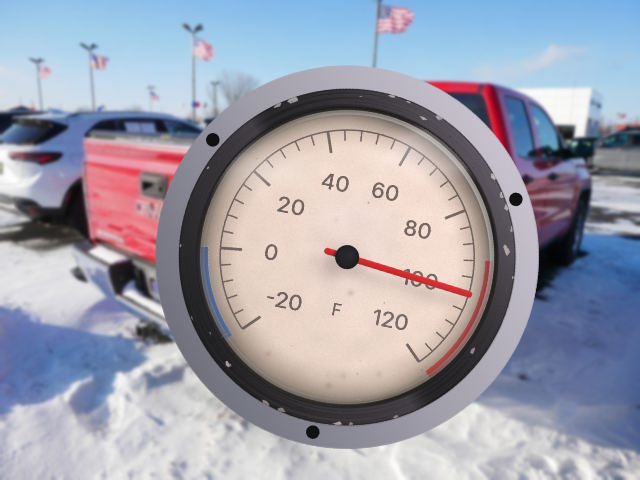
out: 100 °F
